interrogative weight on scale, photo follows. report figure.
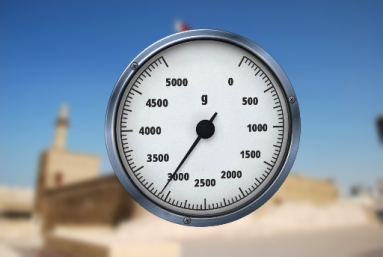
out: 3100 g
